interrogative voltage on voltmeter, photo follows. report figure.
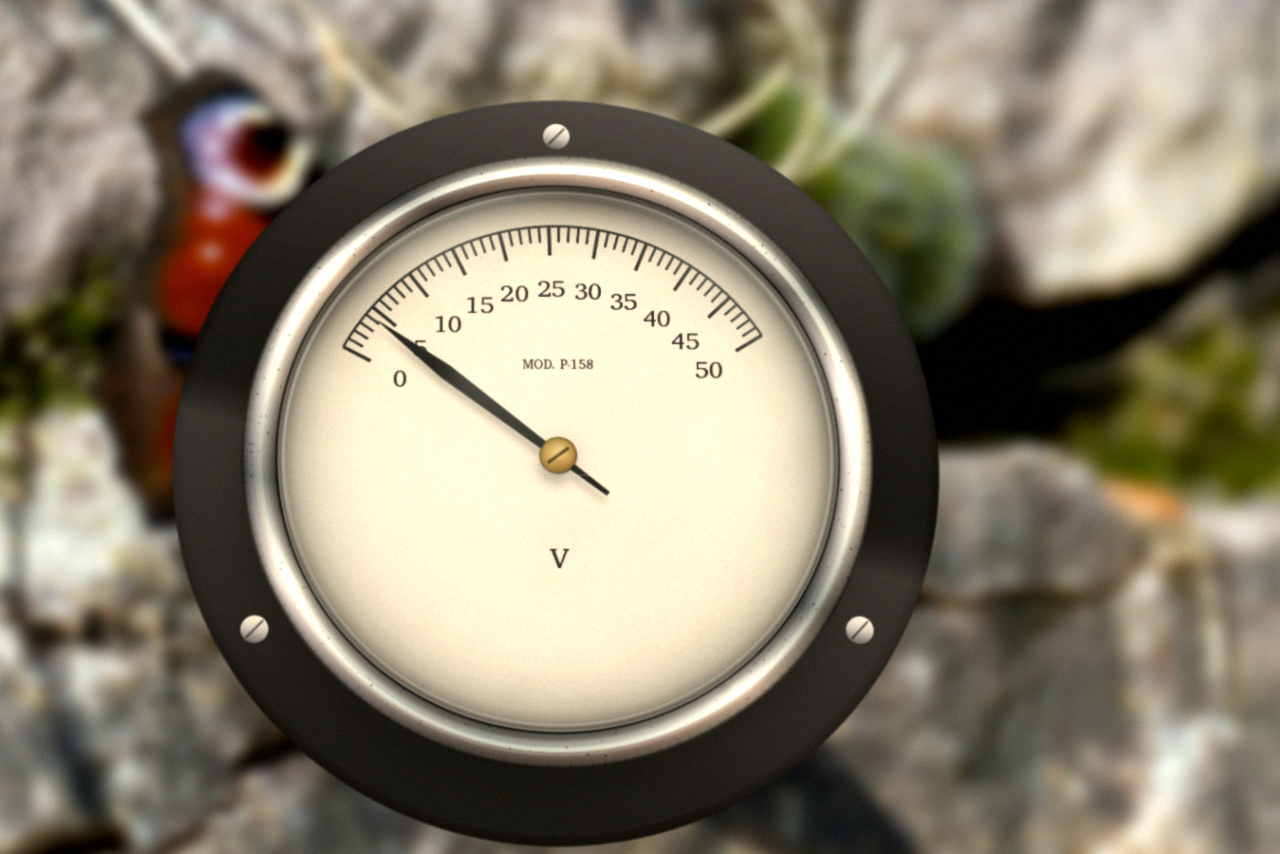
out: 4 V
